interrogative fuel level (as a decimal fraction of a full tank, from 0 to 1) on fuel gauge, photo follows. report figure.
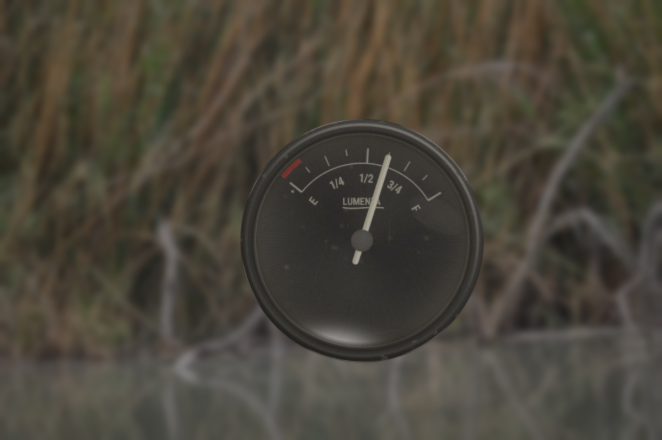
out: 0.625
